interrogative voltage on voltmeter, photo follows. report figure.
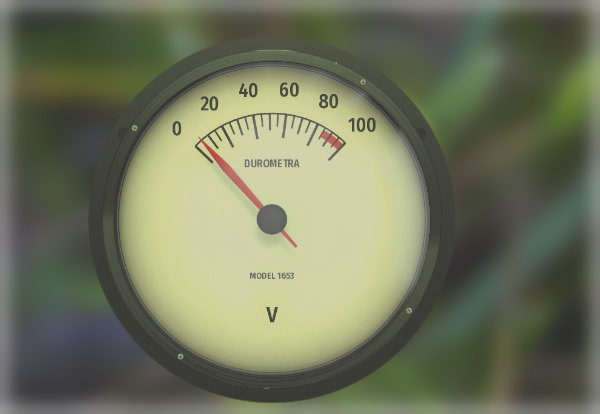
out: 5 V
